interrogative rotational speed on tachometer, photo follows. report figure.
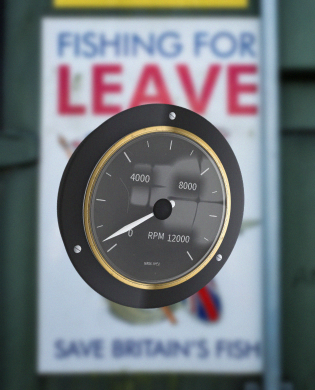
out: 500 rpm
